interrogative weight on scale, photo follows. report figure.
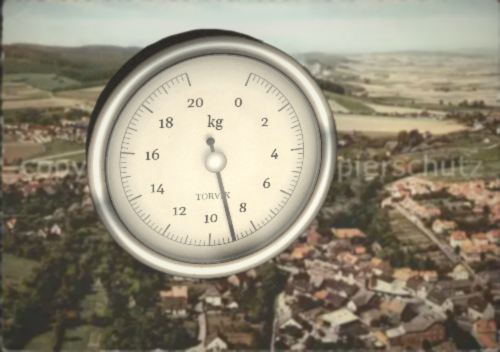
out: 9 kg
